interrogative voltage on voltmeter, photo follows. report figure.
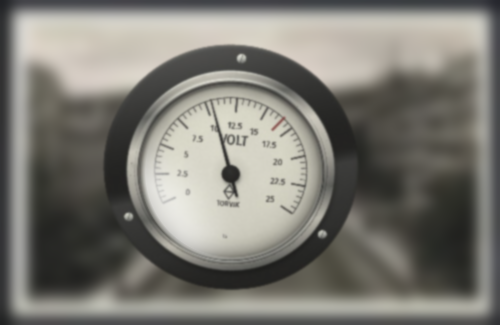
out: 10.5 V
